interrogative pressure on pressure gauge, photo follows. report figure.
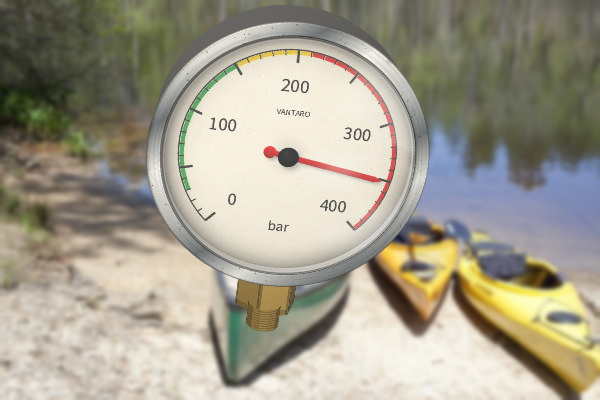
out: 350 bar
